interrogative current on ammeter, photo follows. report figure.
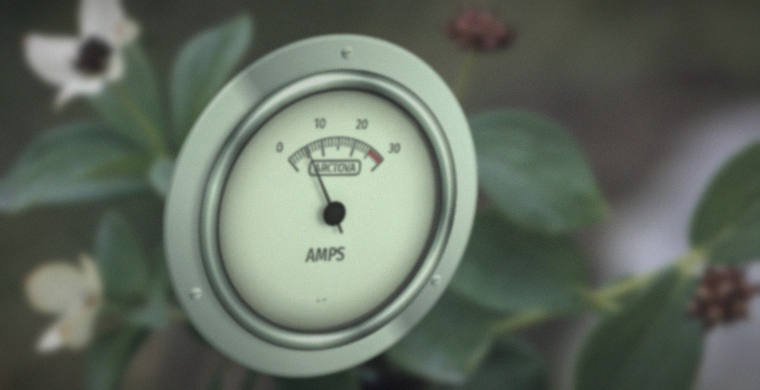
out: 5 A
